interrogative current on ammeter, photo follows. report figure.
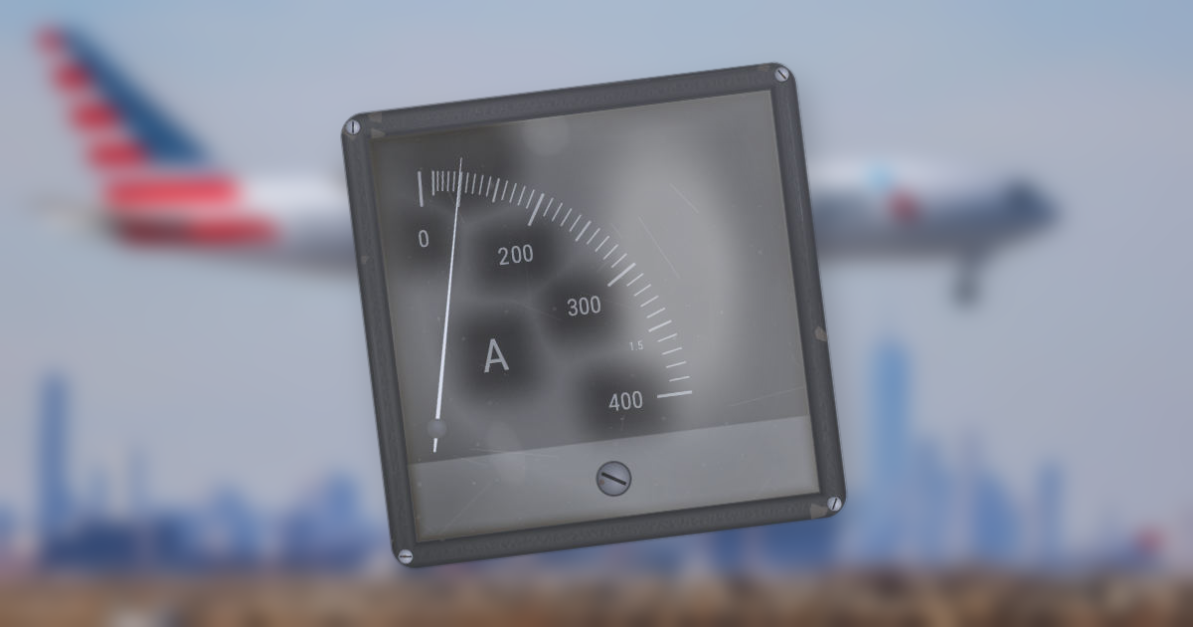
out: 100 A
